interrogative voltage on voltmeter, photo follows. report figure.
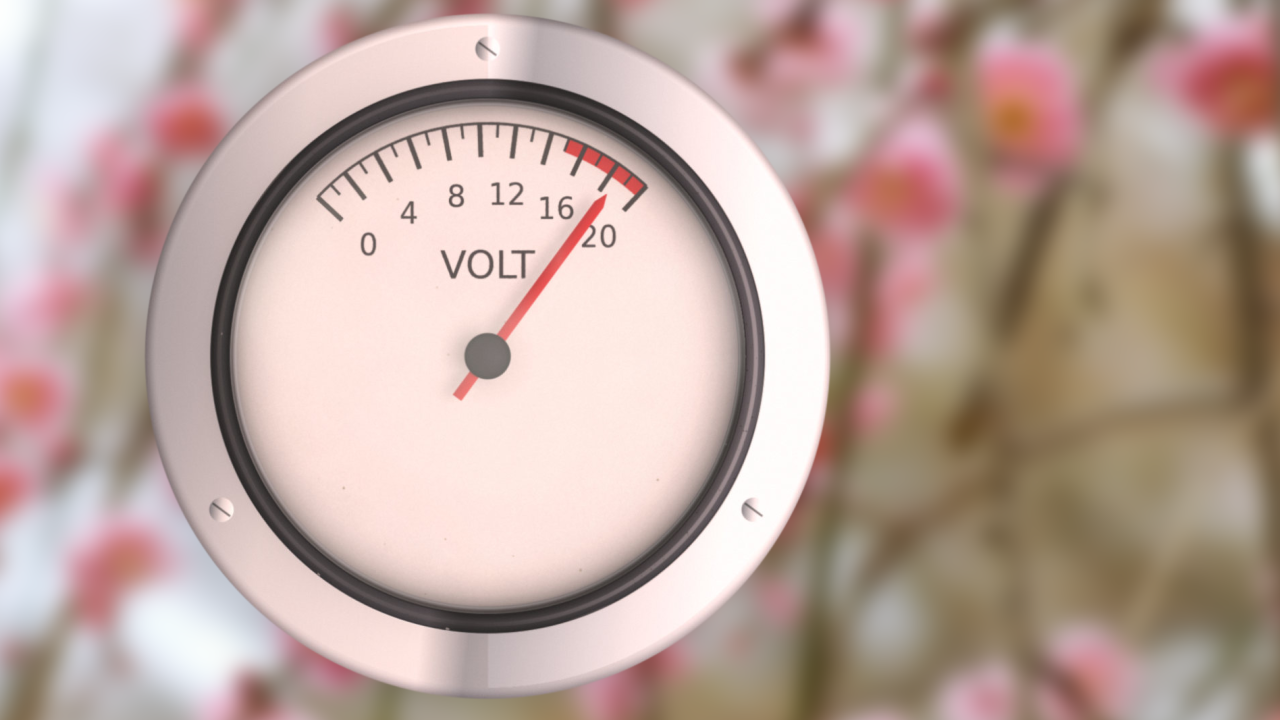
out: 18.5 V
